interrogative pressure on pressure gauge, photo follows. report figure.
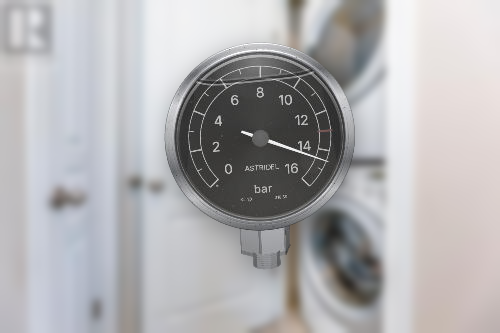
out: 14.5 bar
